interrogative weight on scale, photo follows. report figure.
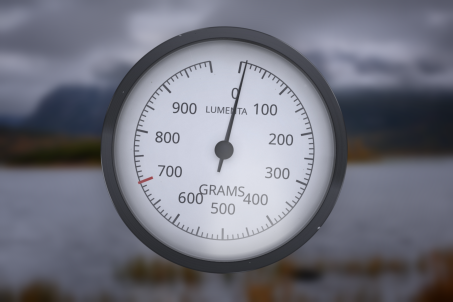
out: 10 g
